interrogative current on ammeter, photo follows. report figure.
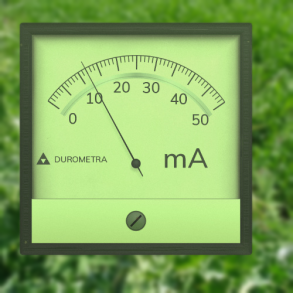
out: 12 mA
